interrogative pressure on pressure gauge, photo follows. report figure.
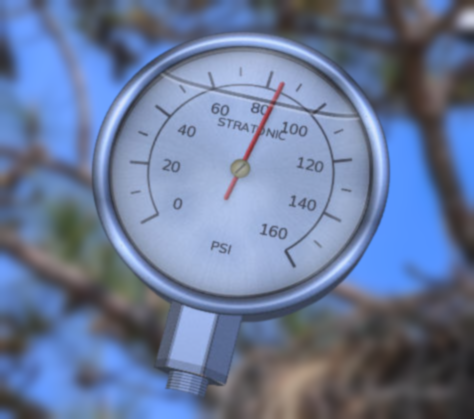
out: 85 psi
